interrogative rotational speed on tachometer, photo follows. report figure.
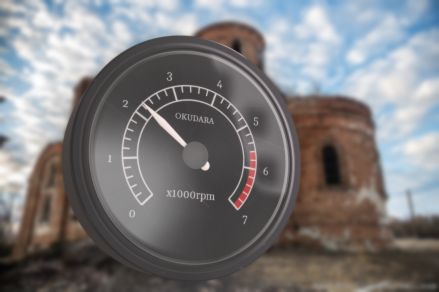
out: 2200 rpm
